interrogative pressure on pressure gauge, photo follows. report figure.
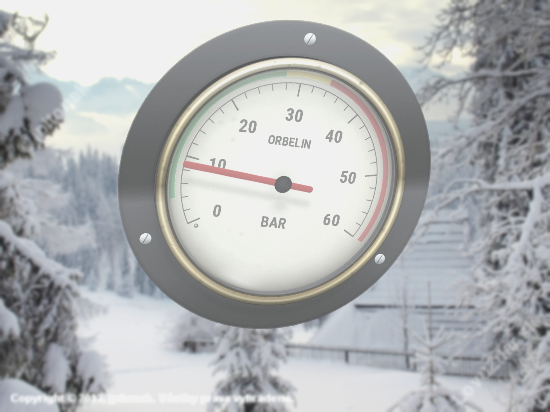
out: 9 bar
